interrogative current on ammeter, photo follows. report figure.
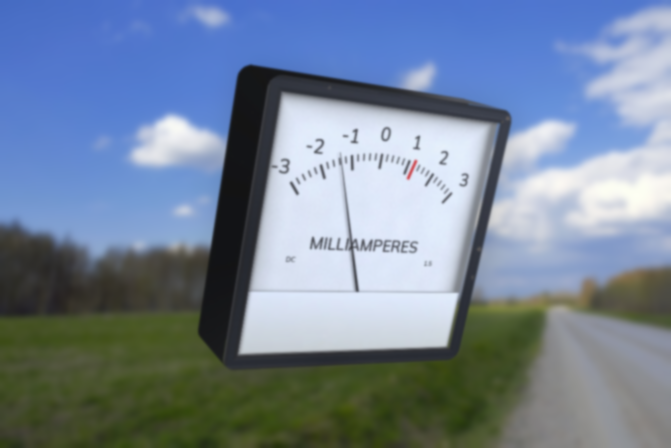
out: -1.4 mA
